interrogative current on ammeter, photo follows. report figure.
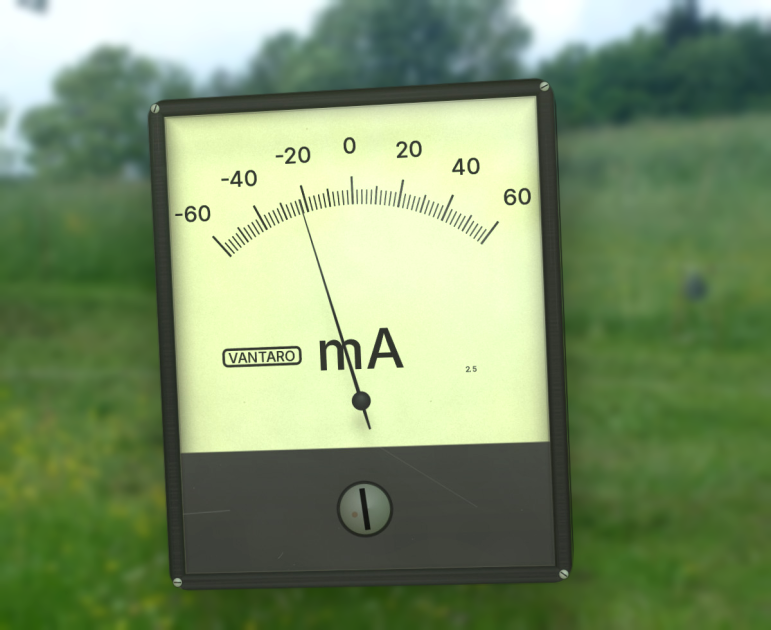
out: -22 mA
